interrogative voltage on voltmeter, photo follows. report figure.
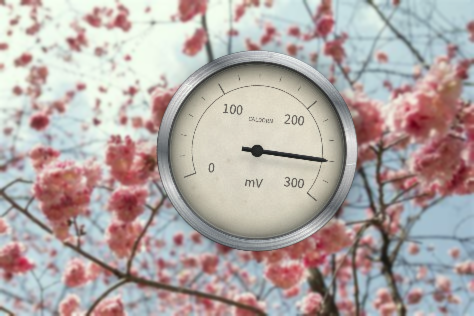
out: 260 mV
